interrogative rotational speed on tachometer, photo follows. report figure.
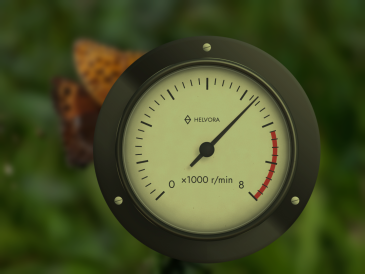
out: 5300 rpm
